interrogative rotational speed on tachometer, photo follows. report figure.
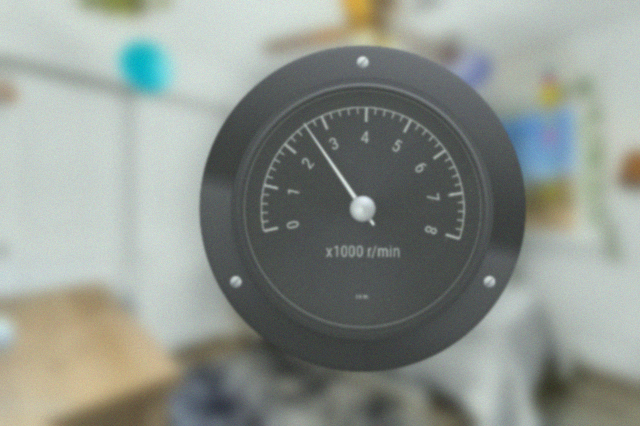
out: 2600 rpm
